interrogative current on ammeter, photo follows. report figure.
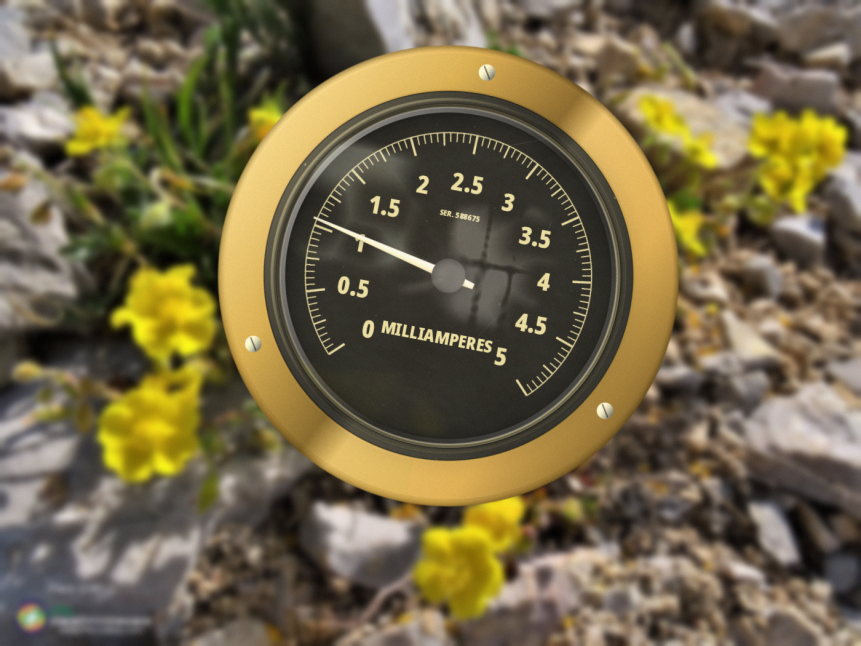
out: 1.05 mA
